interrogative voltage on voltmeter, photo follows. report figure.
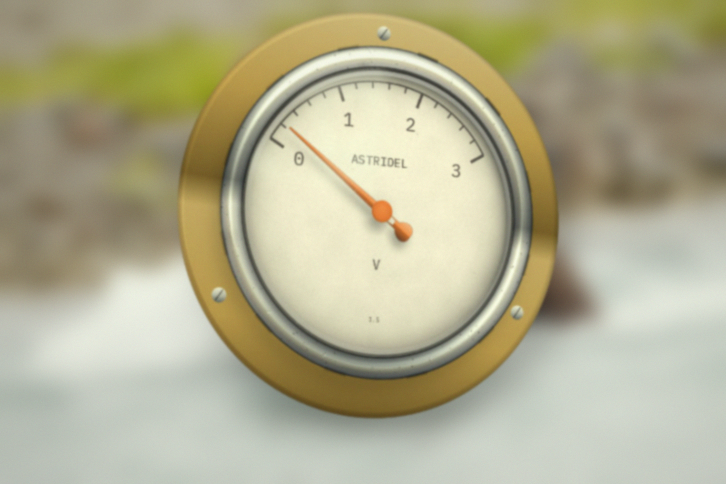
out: 0.2 V
